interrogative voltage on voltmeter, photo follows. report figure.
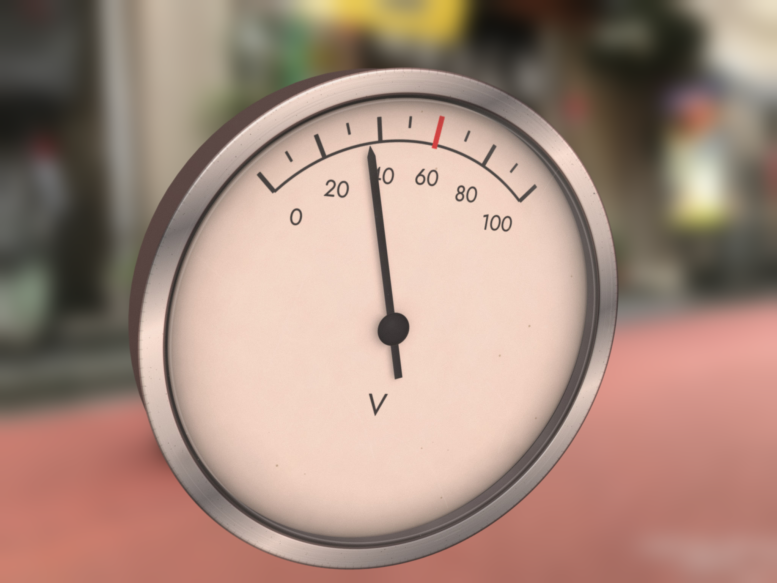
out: 35 V
